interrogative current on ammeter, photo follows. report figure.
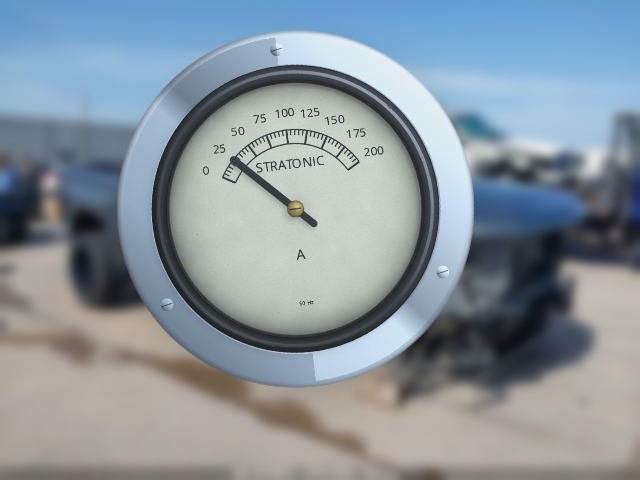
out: 25 A
